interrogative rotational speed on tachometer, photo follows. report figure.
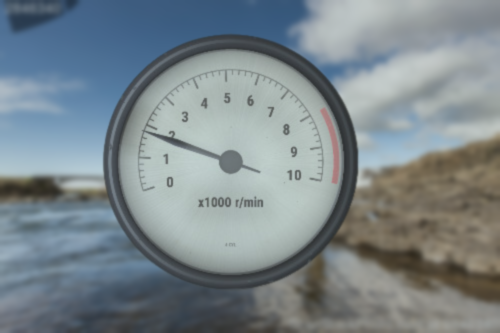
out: 1800 rpm
